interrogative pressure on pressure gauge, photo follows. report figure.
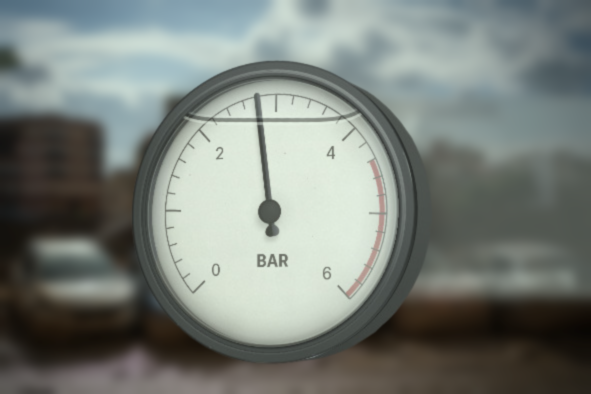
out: 2.8 bar
